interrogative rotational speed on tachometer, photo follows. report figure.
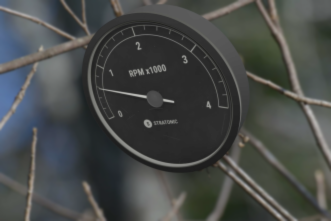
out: 600 rpm
